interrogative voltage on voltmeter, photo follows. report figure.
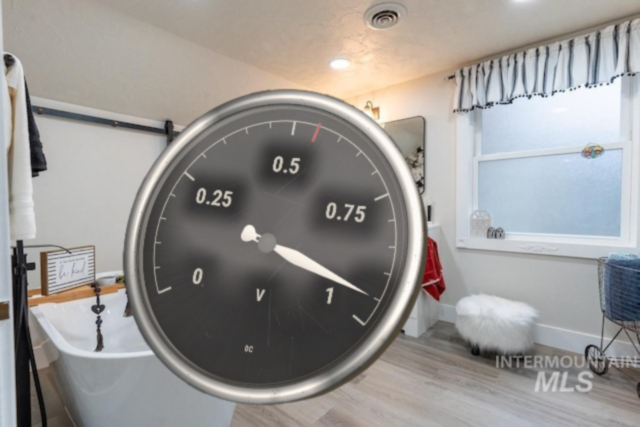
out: 0.95 V
